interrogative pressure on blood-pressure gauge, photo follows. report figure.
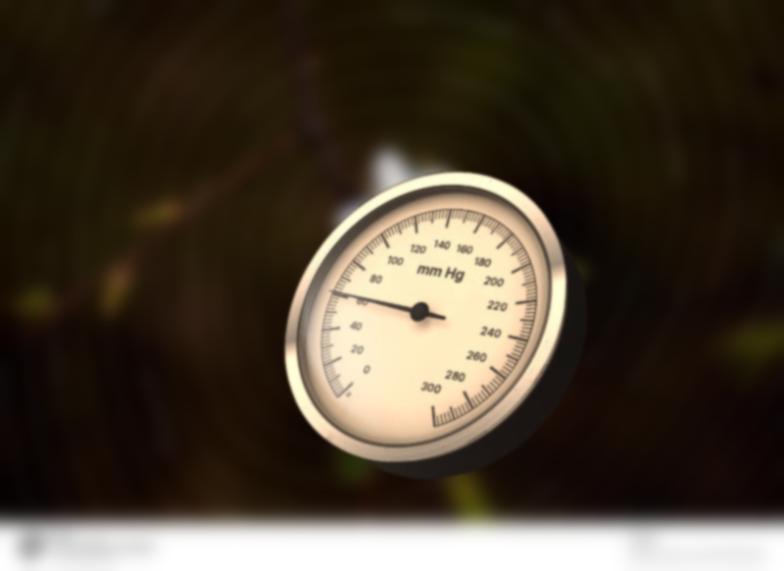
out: 60 mmHg
